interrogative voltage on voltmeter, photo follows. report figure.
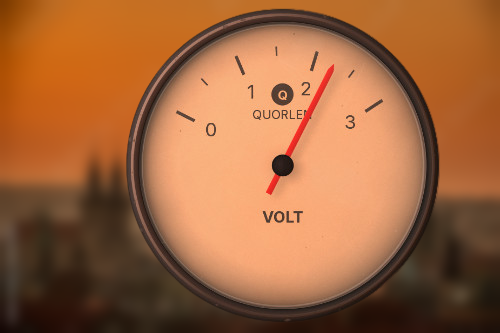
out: 2.25 V
